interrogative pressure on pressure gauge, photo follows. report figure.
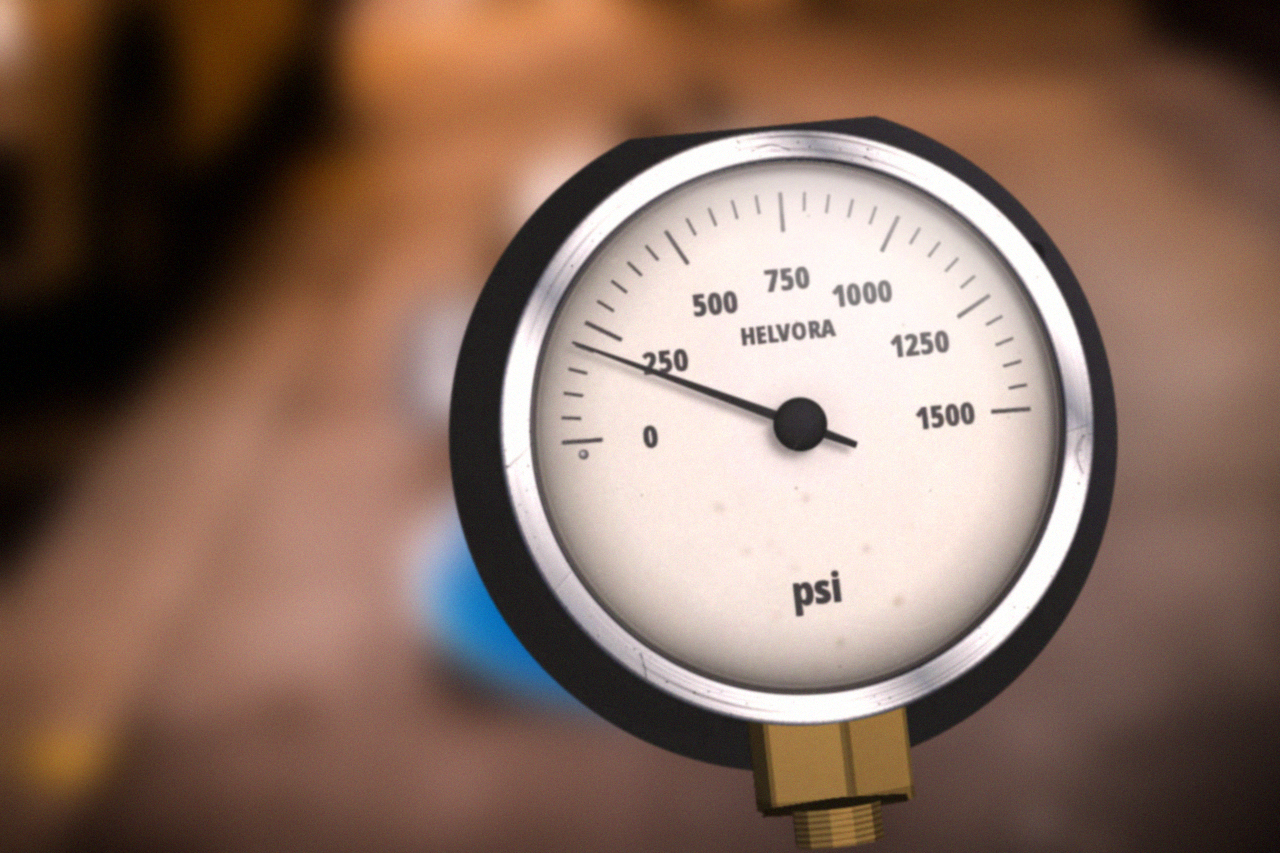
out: 200 psi
